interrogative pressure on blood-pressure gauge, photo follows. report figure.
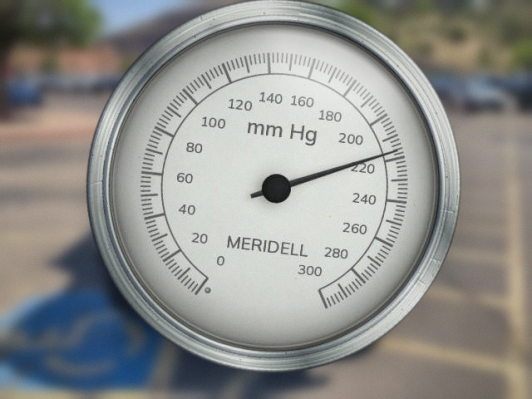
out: 216 mmHg
